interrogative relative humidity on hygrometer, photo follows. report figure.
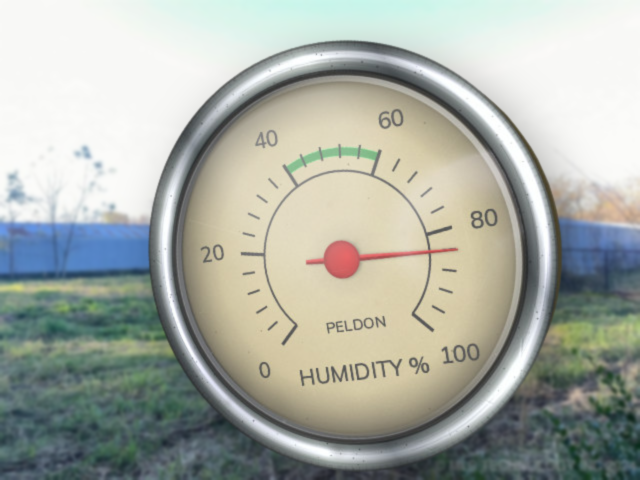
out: 84 %
